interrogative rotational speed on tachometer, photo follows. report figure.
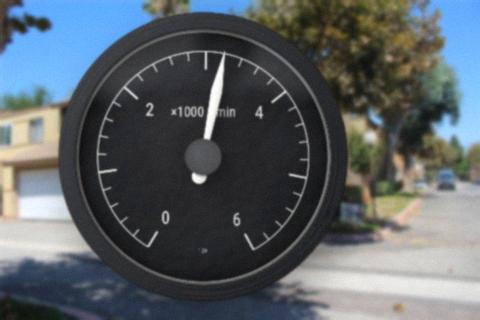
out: 3200 rpm
